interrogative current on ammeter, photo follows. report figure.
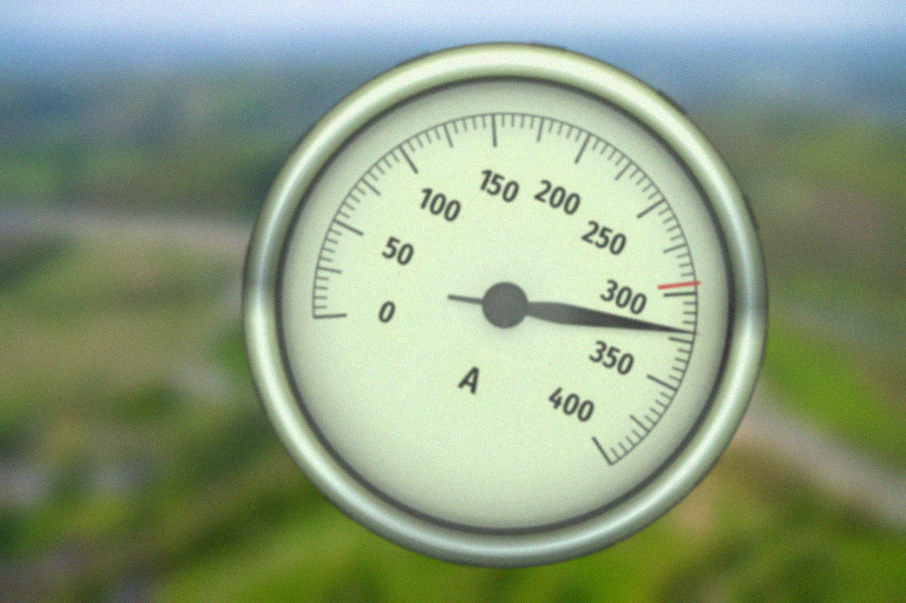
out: 320 A
